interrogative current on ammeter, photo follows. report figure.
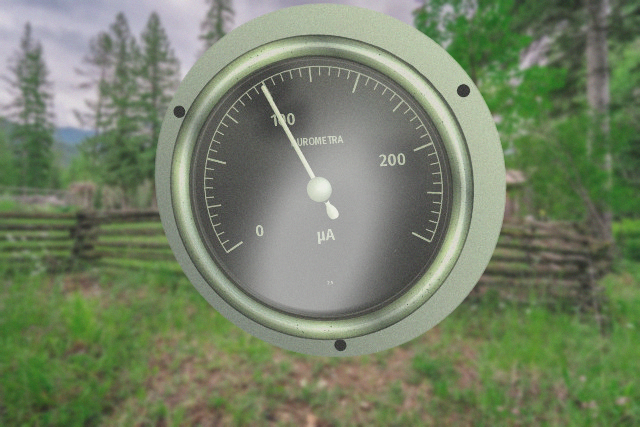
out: 100 µA
